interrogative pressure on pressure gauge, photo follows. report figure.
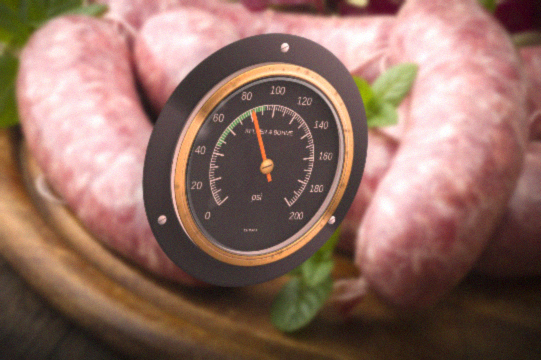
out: 80 psi
